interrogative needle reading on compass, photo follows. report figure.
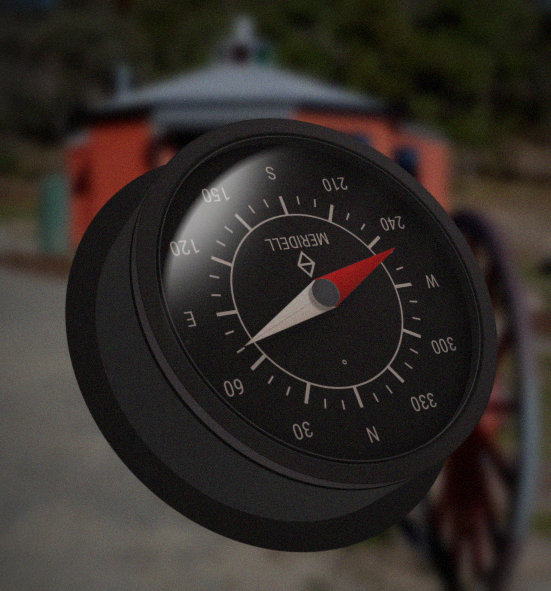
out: 250 °
